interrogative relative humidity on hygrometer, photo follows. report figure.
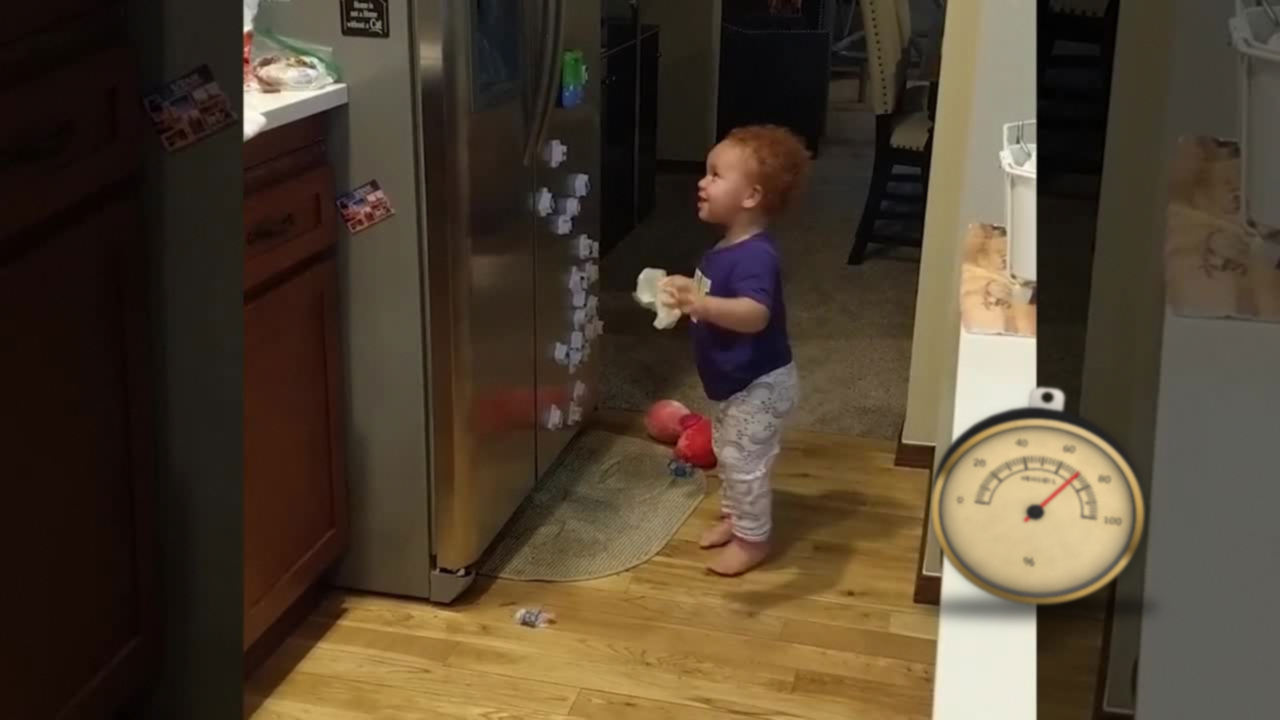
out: 70 %
